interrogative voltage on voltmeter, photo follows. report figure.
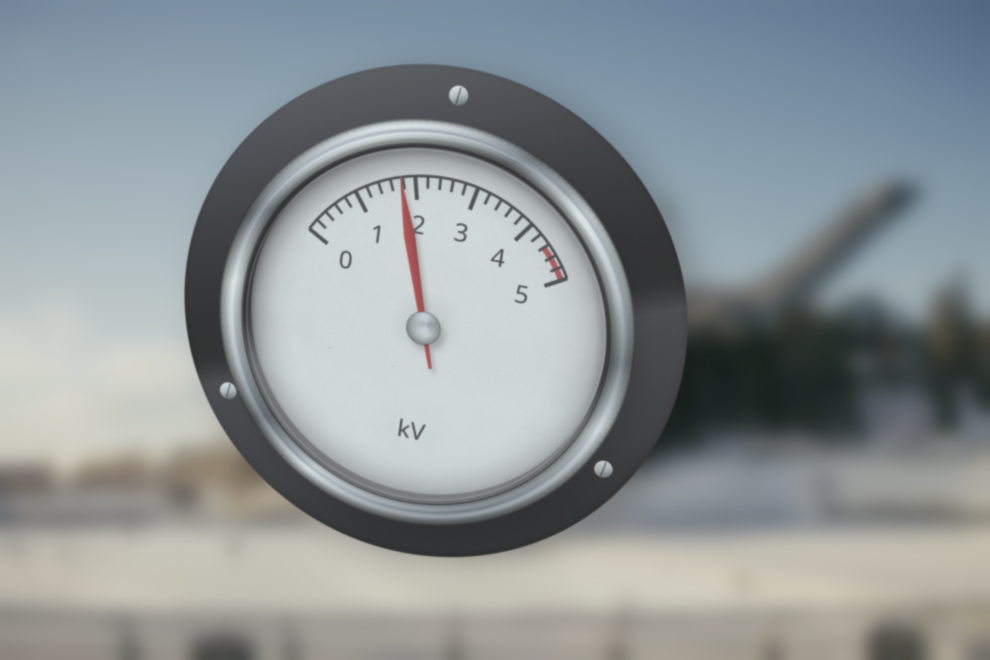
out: 1.8 kV
